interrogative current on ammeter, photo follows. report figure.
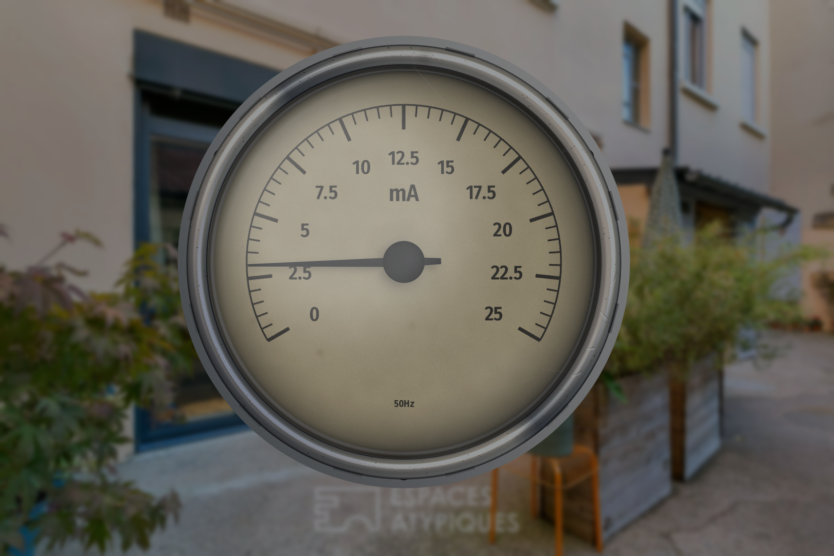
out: 3 mA
